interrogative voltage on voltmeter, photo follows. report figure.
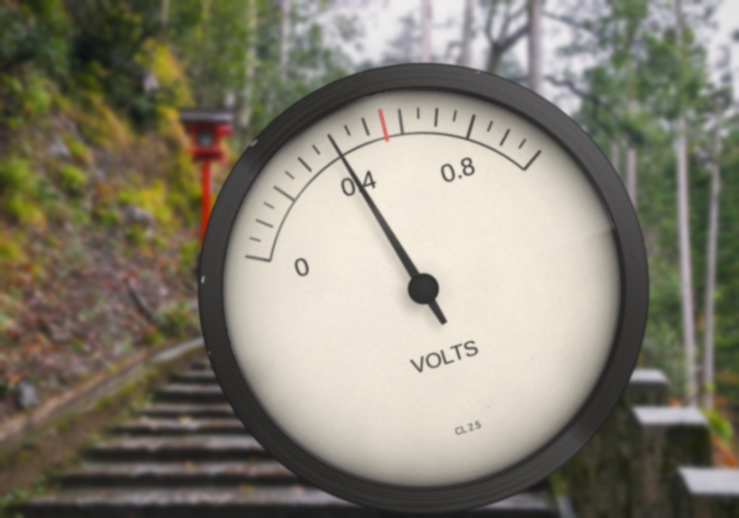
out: 0.4 V
